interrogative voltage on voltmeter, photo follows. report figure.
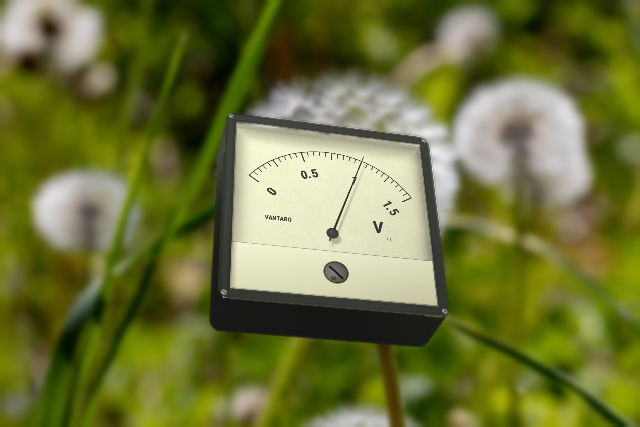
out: 1 V
